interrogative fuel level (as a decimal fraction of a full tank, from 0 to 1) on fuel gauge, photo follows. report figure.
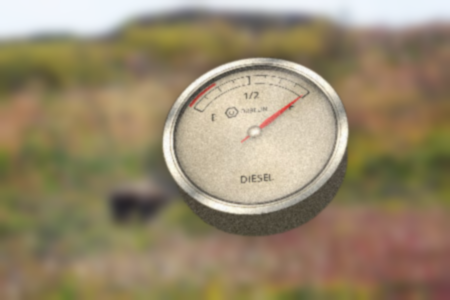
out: 1
